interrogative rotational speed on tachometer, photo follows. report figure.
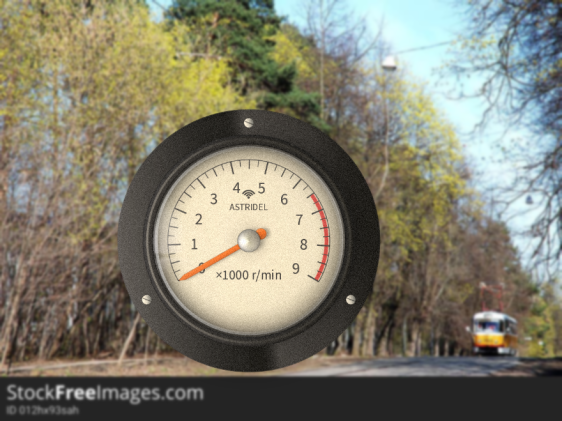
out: 0 rpm
